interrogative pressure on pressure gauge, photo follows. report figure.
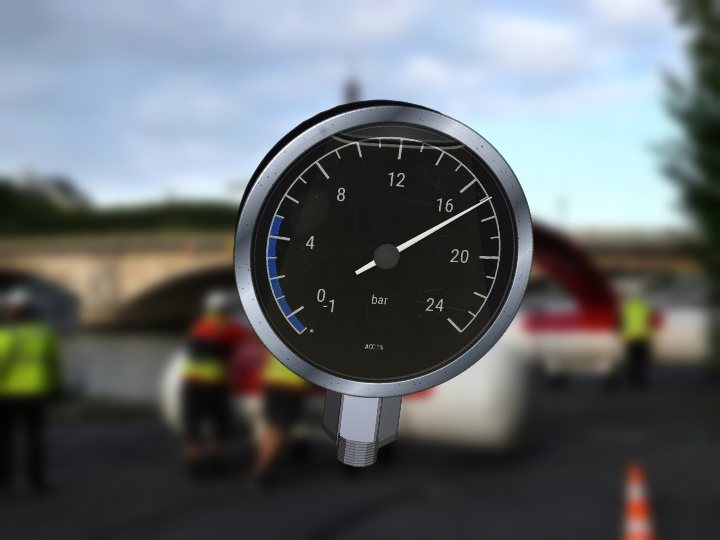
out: 17 bar
